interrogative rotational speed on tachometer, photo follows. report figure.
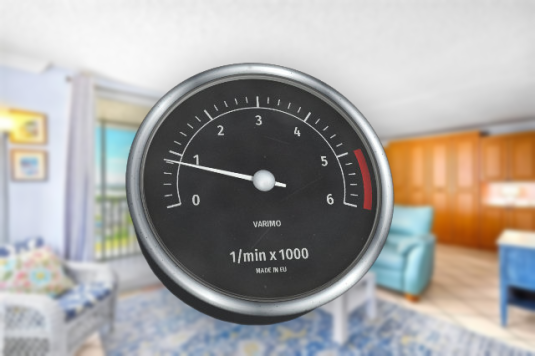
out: 800 rpm
